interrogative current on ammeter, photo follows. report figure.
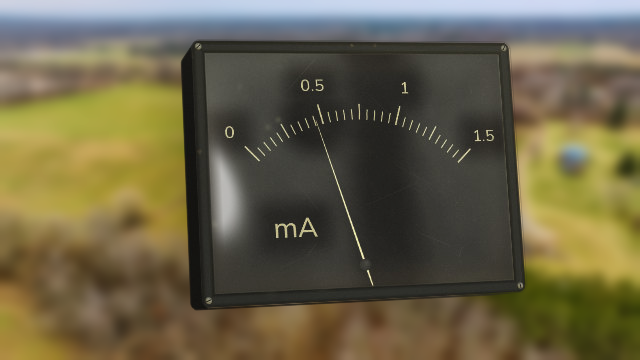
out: 0.45 mA
